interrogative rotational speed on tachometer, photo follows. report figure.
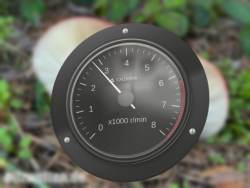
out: 2800 rpm
